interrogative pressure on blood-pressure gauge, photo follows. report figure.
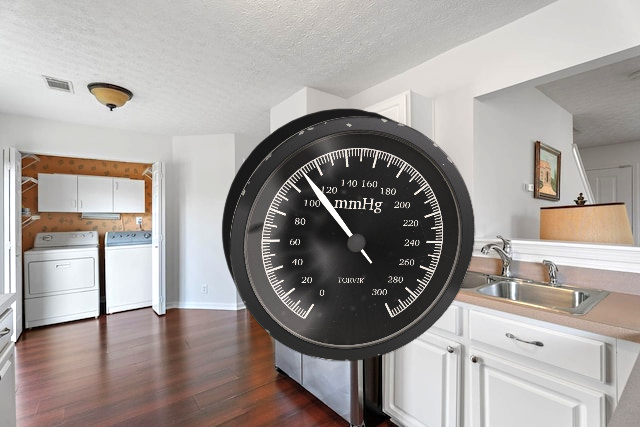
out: 110 mmHg
